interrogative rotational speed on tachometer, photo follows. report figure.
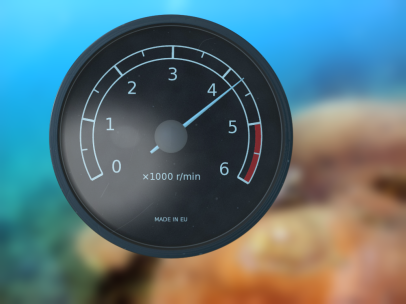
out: 4250 rpm
